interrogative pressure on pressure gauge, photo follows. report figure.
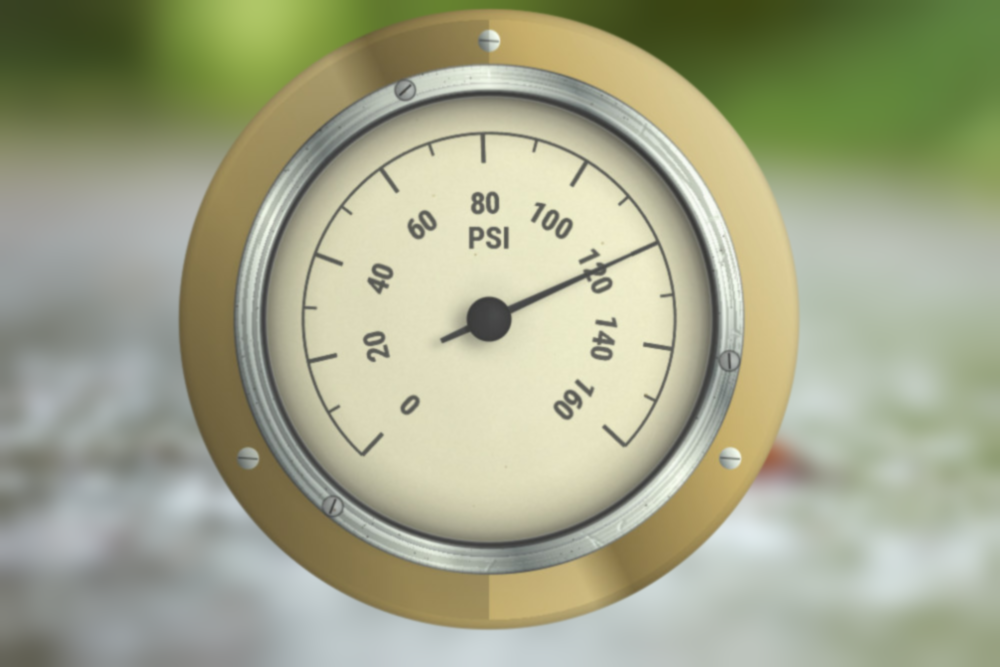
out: 120 psi
